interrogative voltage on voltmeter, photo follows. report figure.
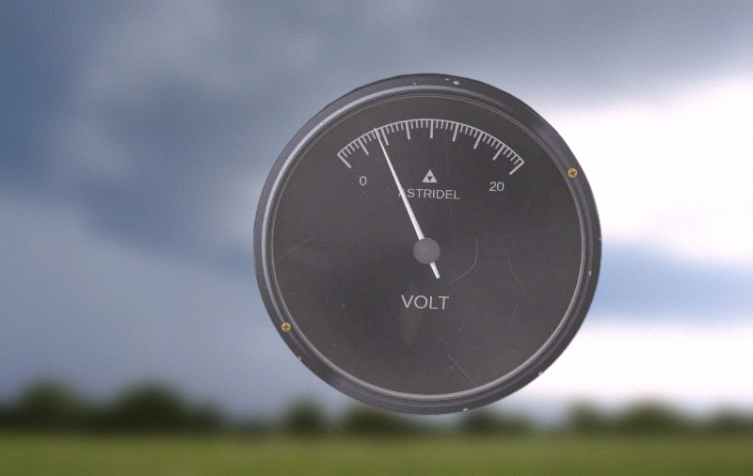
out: 4.5 V
